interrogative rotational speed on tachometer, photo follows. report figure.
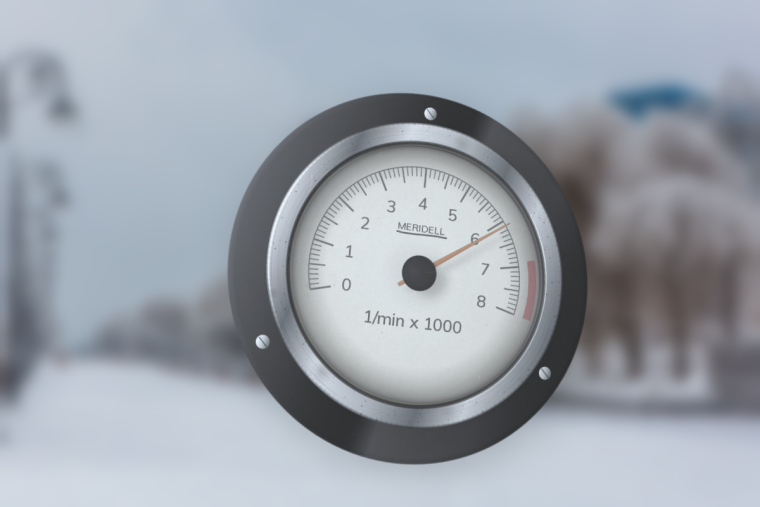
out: 6100 rpm
